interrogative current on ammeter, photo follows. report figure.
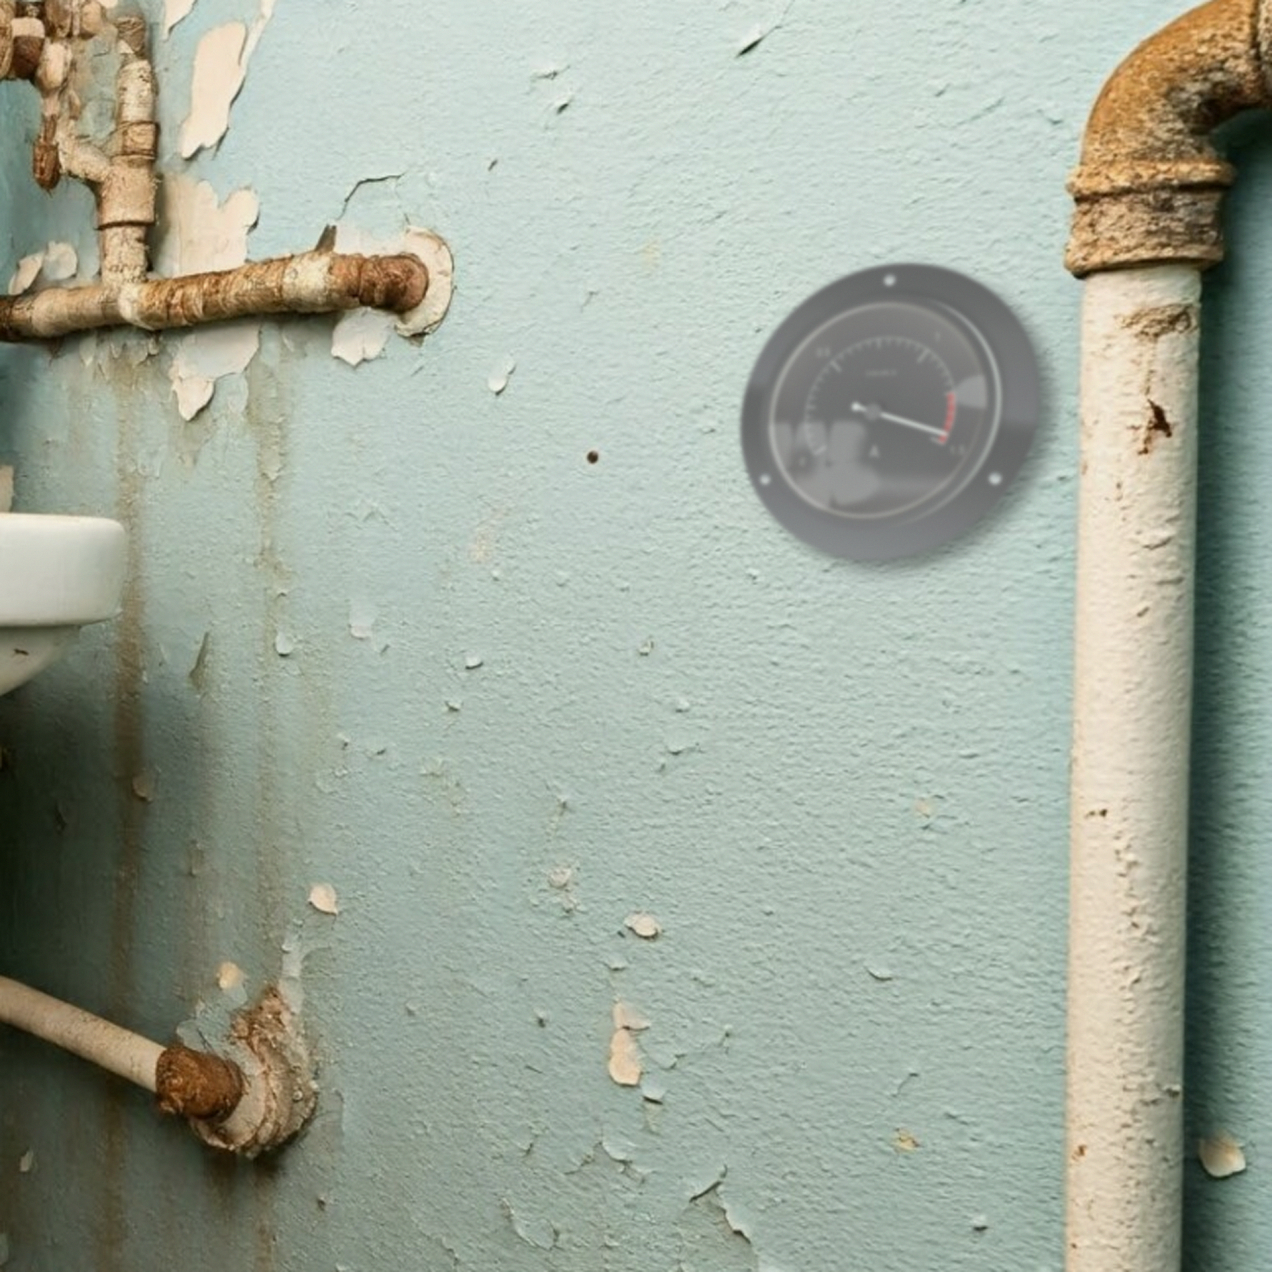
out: 1.45 A
